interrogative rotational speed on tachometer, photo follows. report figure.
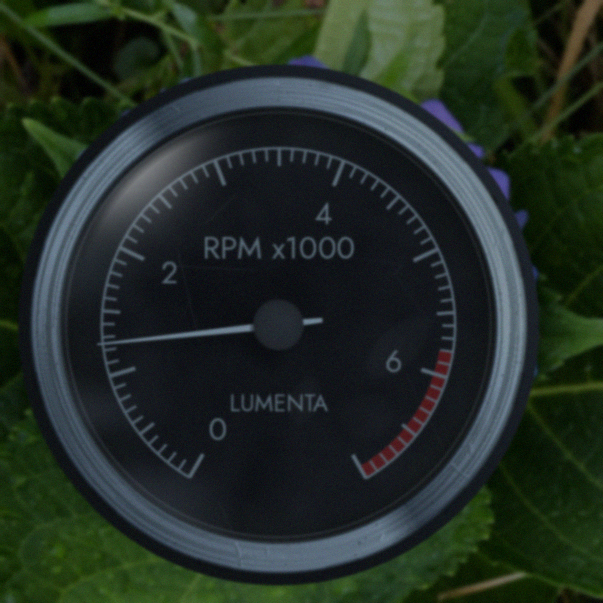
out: 1250 rpm
